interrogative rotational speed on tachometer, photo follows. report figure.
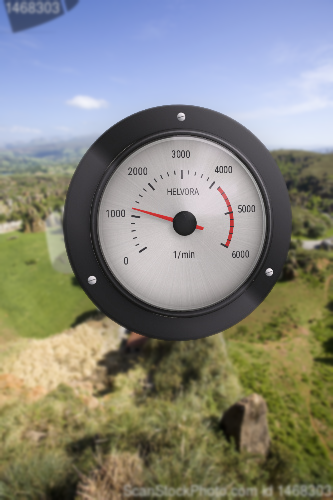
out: 1200 rpm
